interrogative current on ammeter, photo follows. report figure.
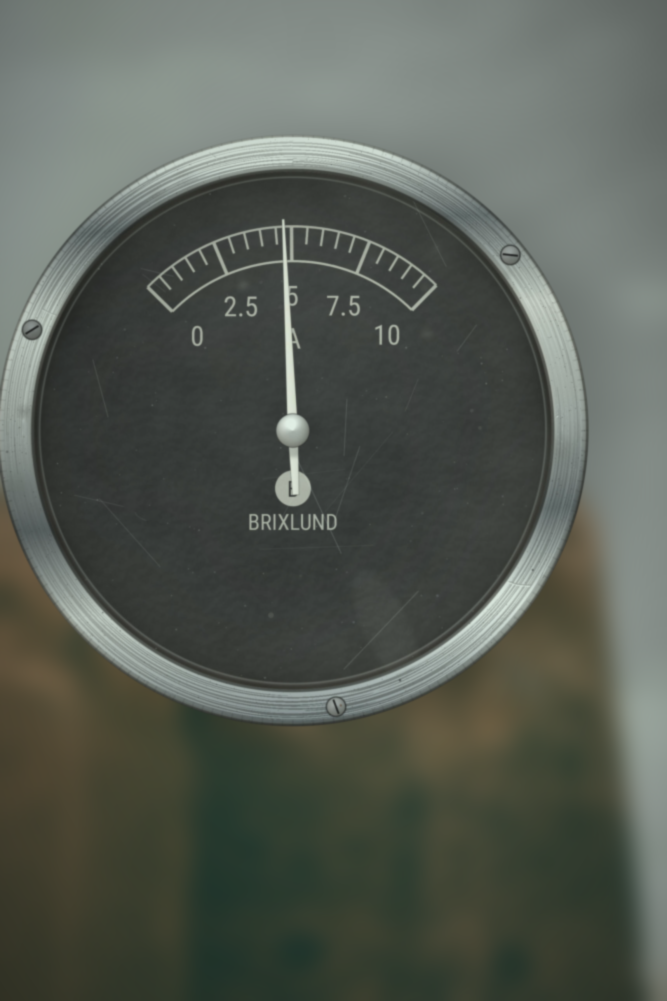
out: 4.75 A
